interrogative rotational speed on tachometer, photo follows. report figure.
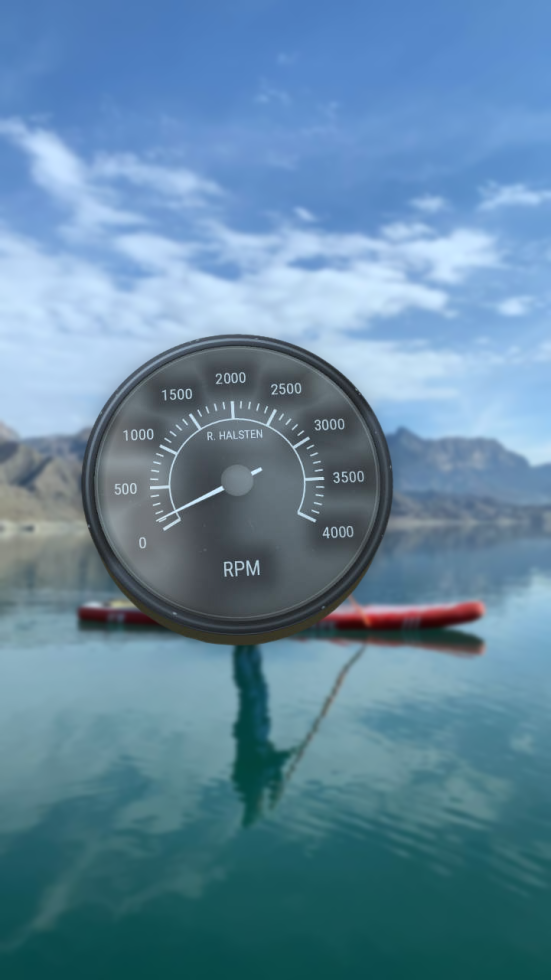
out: 100 rpm
